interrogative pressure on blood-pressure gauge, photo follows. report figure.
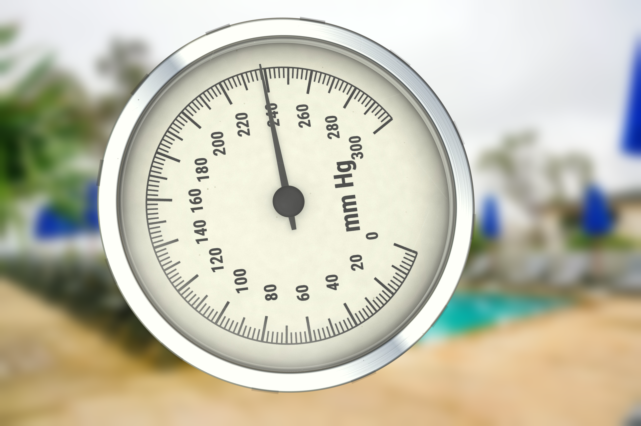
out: 238 mmHg
